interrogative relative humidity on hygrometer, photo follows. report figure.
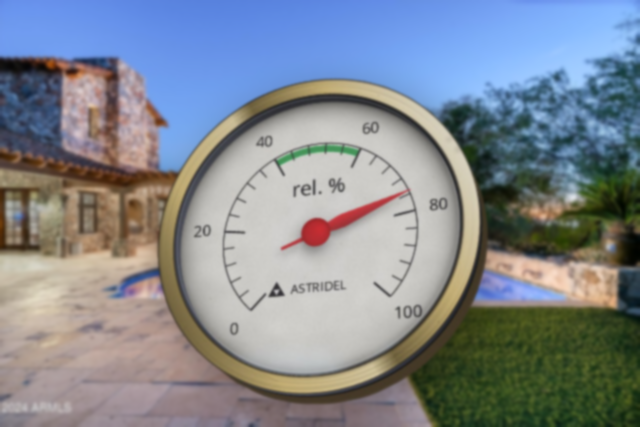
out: 76 %
